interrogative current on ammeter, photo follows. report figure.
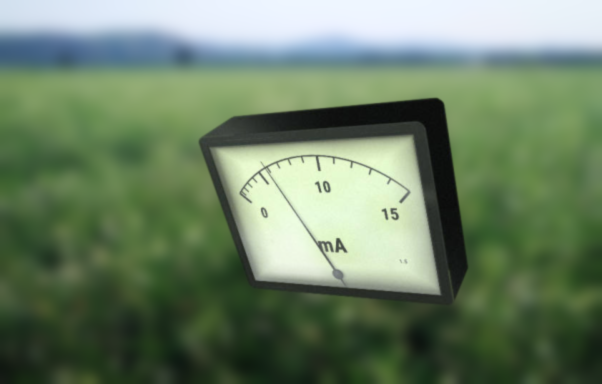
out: 6 mA
